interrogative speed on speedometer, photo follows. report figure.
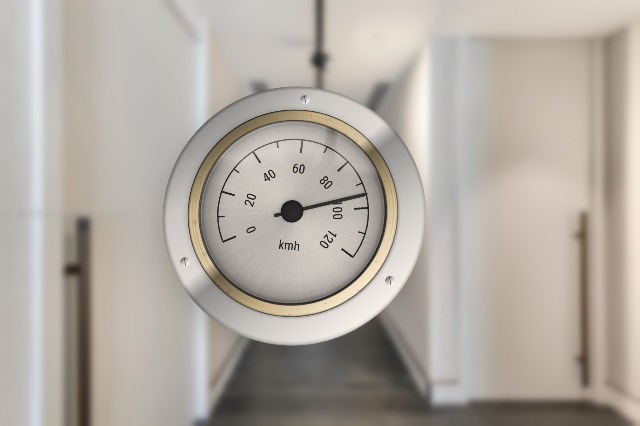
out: 95 km/h
